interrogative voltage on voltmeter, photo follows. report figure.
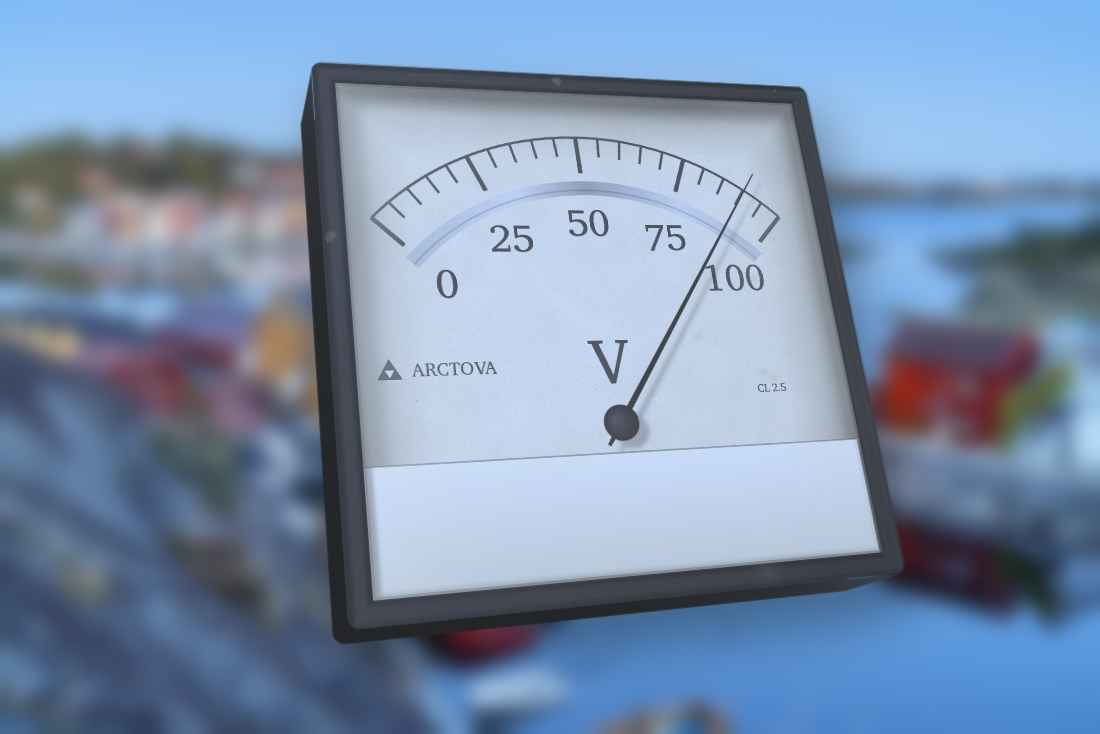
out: 90 V
